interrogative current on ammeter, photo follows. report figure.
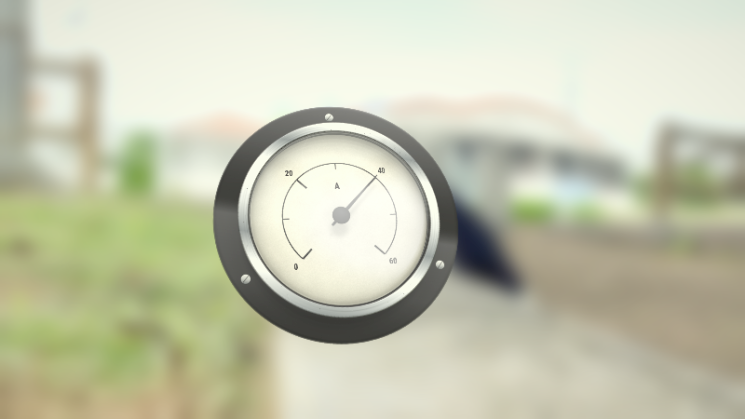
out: 40 A
